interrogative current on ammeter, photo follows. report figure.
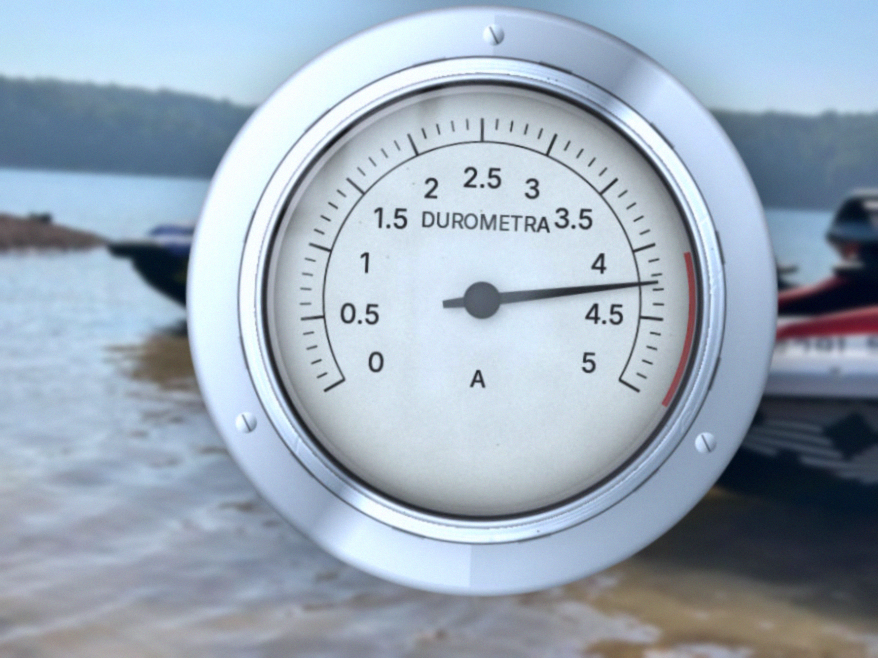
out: 4.25 A
